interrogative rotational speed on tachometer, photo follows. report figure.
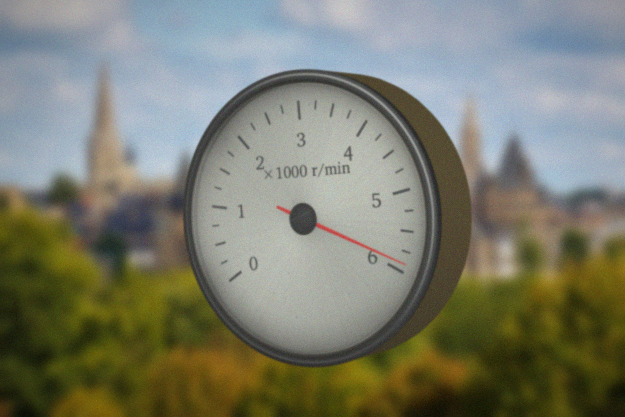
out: 5875 rpm
